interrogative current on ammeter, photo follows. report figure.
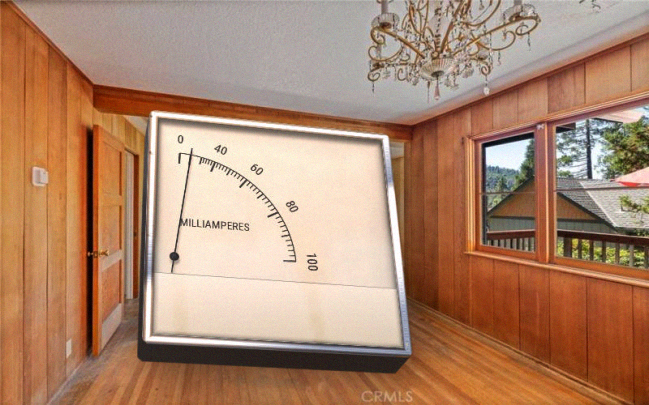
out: 20 mA
